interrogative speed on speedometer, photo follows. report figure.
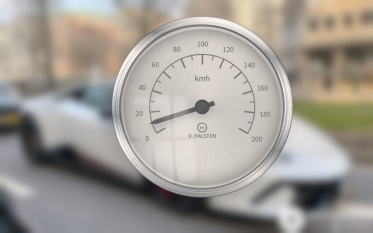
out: 10 km/h
